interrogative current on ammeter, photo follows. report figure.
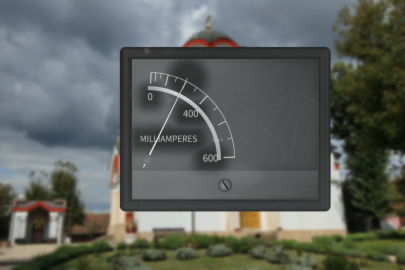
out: 300 mA
